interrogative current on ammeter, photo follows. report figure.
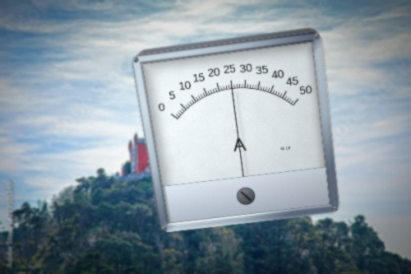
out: 25 A
